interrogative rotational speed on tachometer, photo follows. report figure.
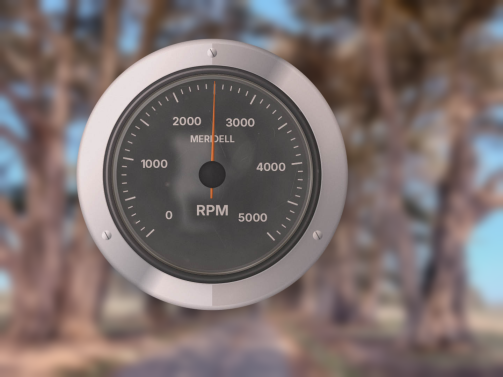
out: 2500 rpm
